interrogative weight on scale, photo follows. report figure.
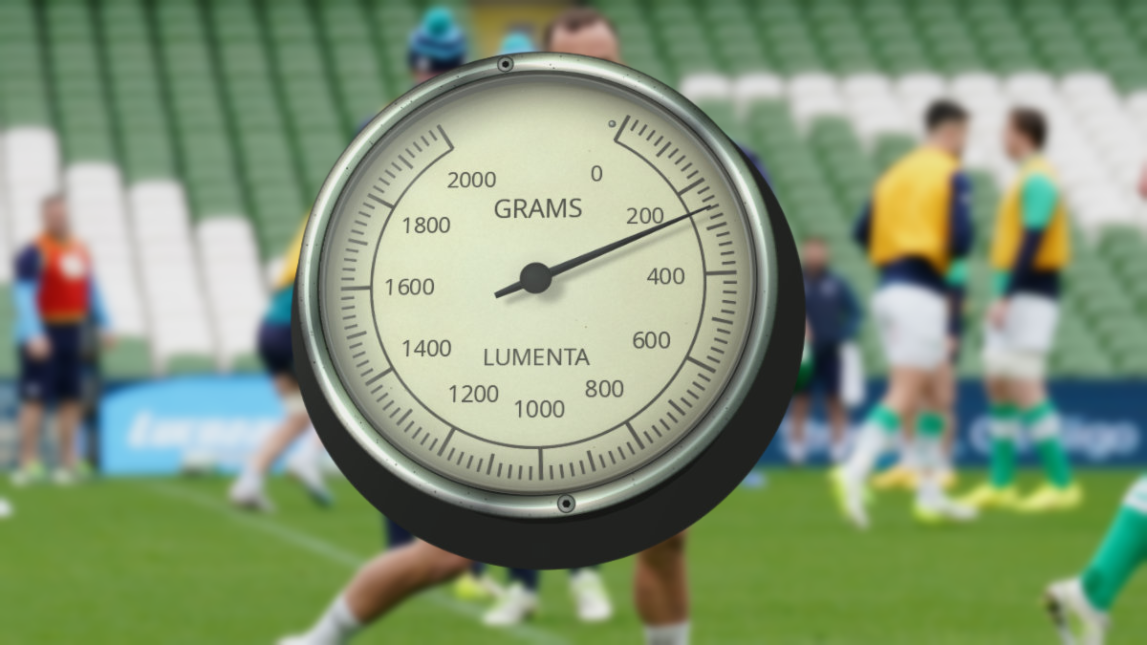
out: 260 g
